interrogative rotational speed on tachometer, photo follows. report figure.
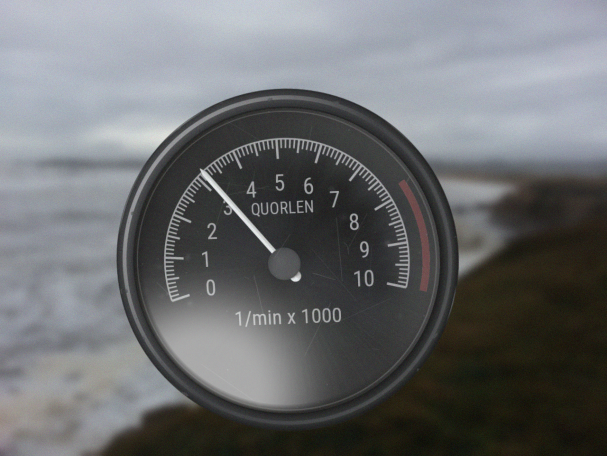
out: 3200 rpm
